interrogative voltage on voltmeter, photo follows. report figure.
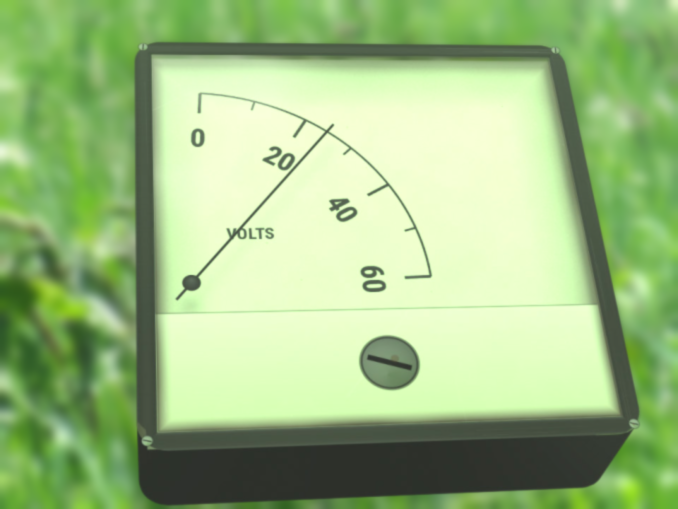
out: 25 V
